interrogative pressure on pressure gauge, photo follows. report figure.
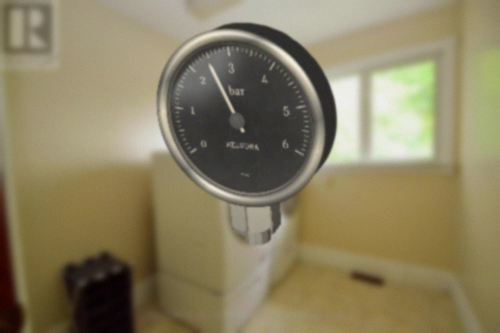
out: 2.5 bar
